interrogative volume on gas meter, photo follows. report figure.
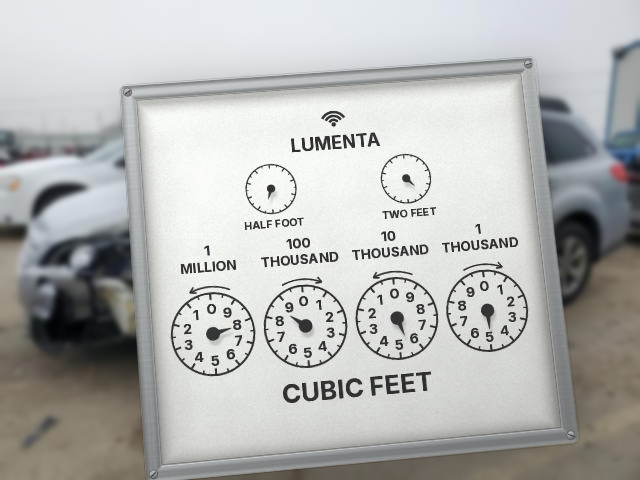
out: 785500 ft³
